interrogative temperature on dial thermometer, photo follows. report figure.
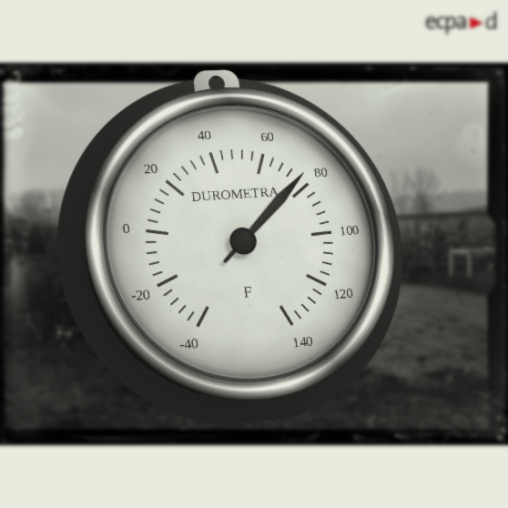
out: 76 °F
